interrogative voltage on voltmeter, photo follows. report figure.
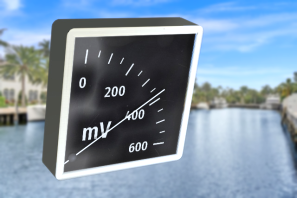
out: 375 mV
